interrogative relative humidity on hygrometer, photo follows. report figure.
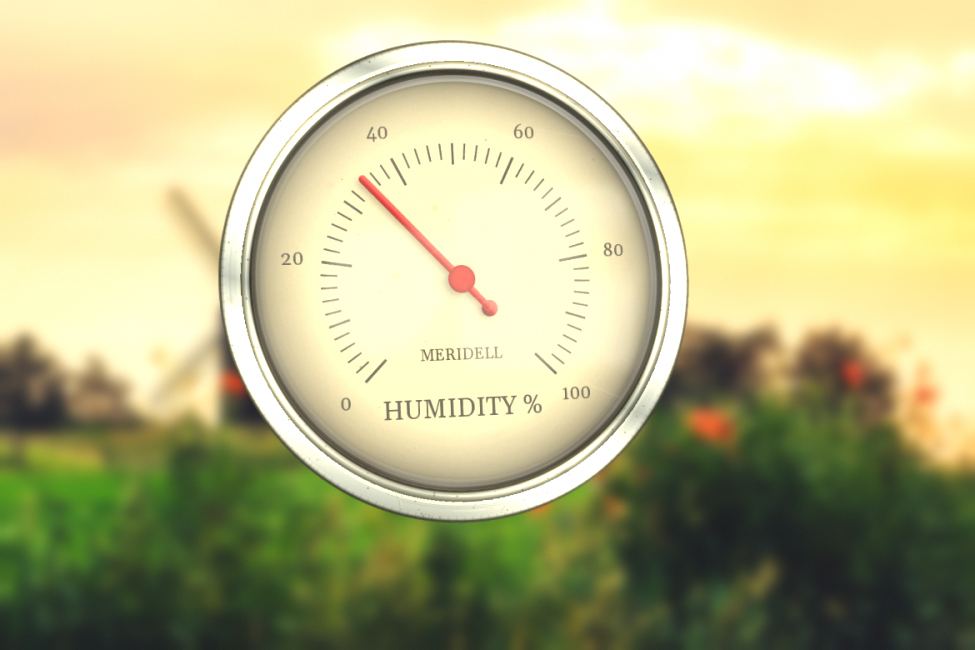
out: 34 %
